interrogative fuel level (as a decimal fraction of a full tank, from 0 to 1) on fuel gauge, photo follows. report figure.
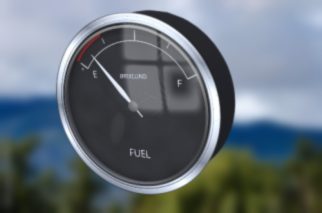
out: 0.125
